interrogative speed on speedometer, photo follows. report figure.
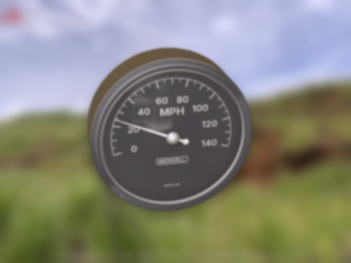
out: 25 mph
